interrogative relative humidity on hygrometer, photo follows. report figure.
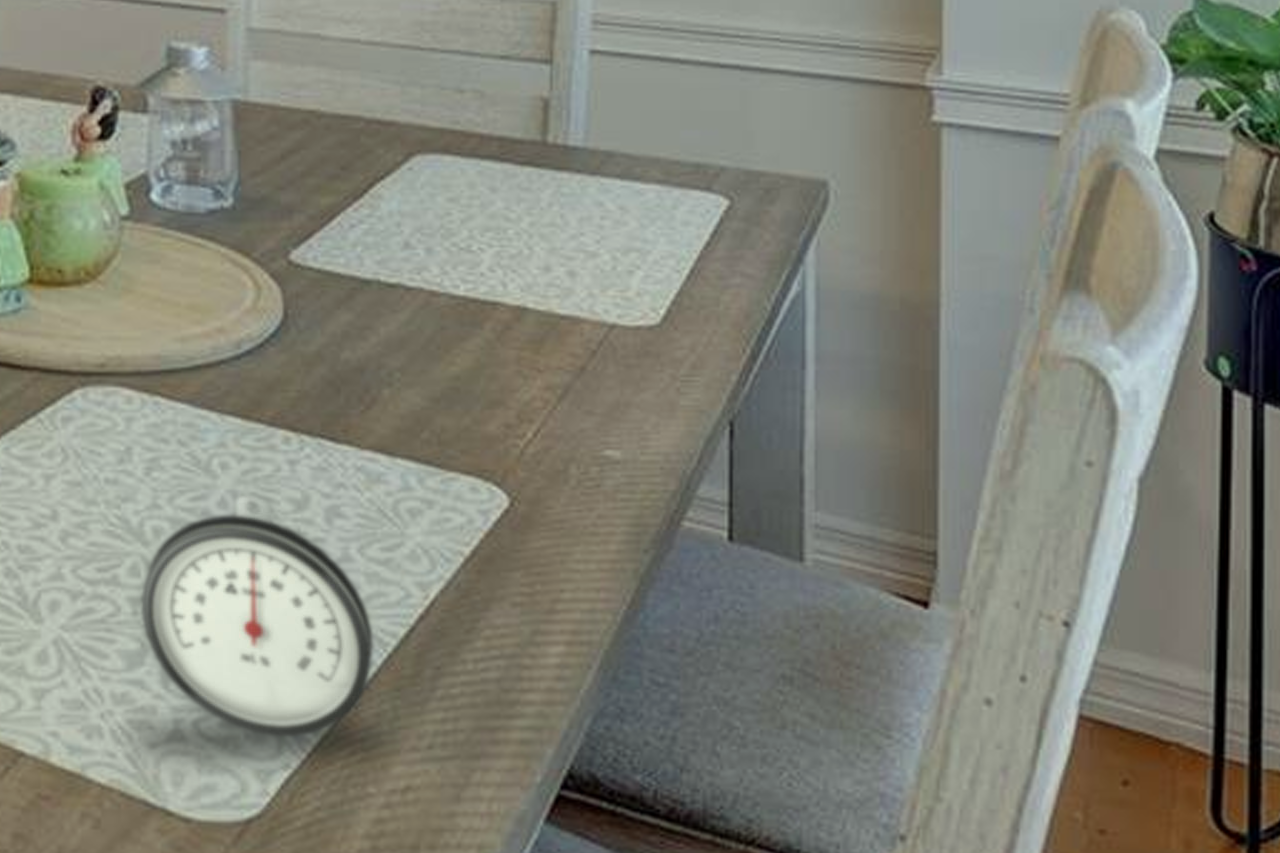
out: 50 %
